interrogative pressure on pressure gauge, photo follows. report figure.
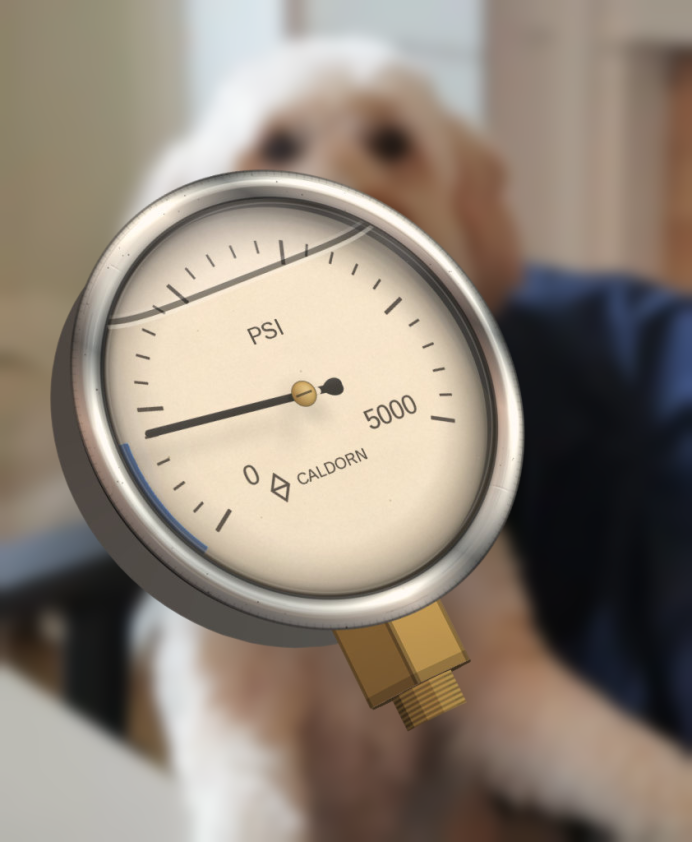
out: 800 psi
